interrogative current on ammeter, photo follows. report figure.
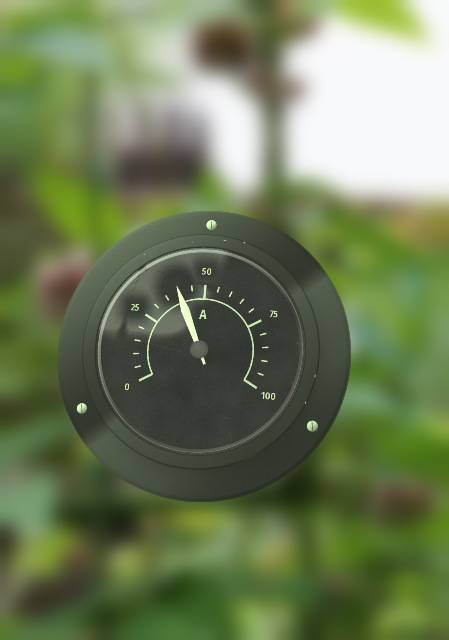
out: 40 A
